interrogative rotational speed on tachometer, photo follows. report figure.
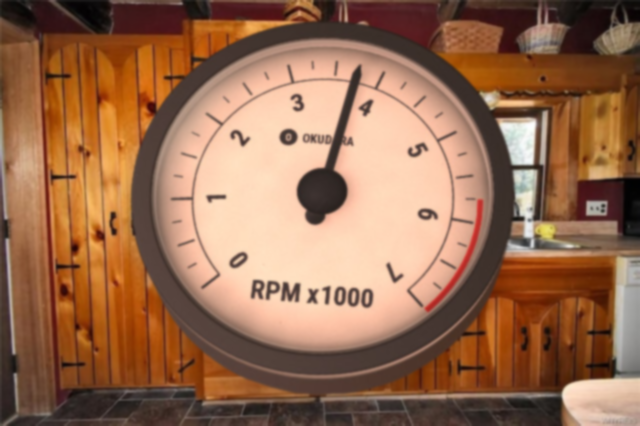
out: 3750 rpm
